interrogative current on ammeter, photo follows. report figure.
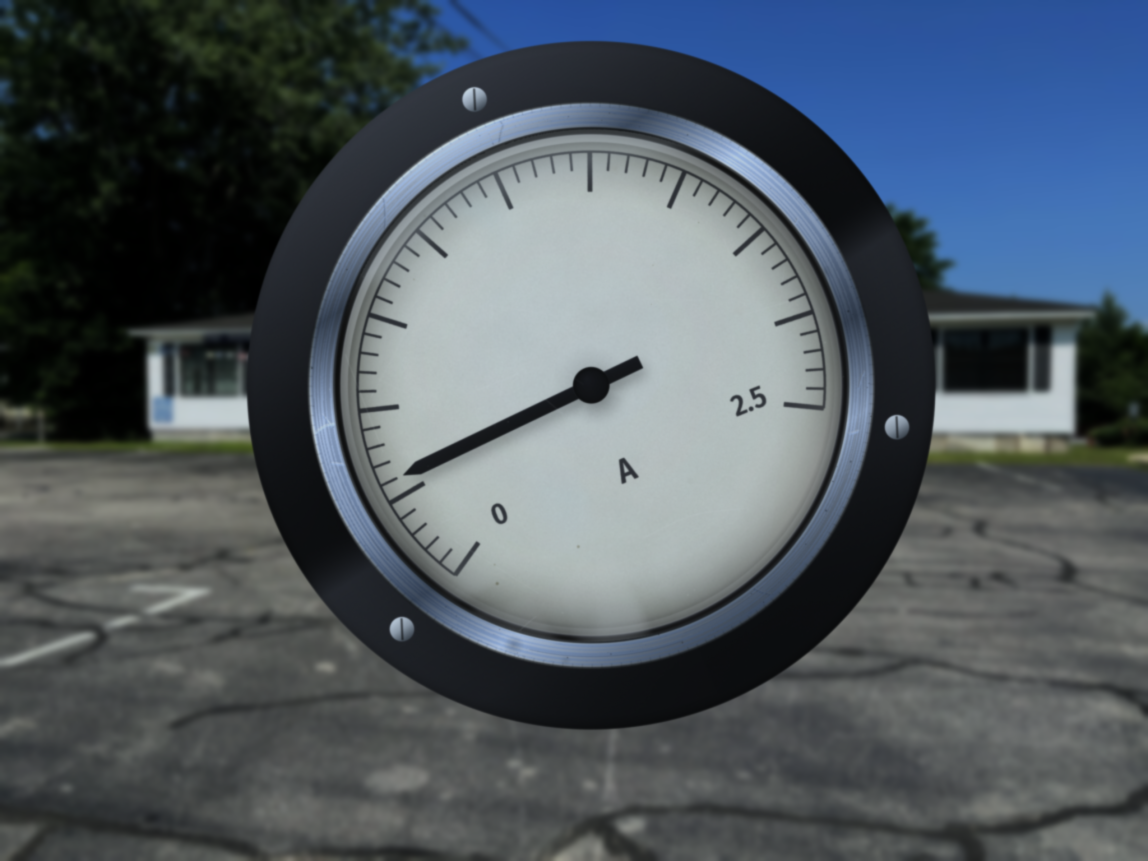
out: 0.3 A
